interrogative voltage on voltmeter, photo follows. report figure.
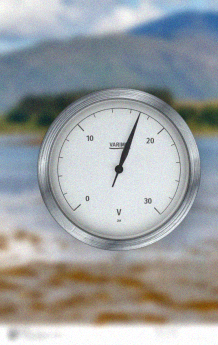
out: 17 V
